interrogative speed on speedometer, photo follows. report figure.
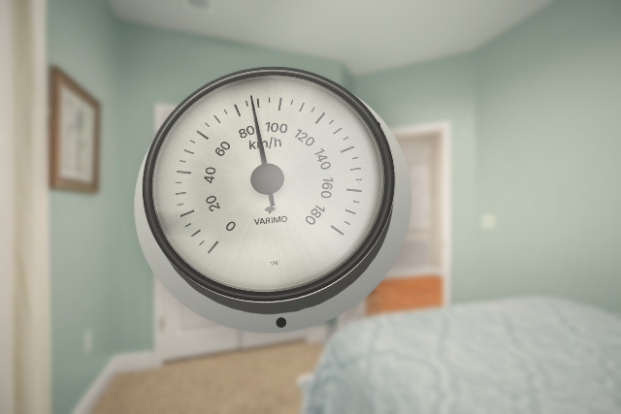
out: 87.5 km/h
